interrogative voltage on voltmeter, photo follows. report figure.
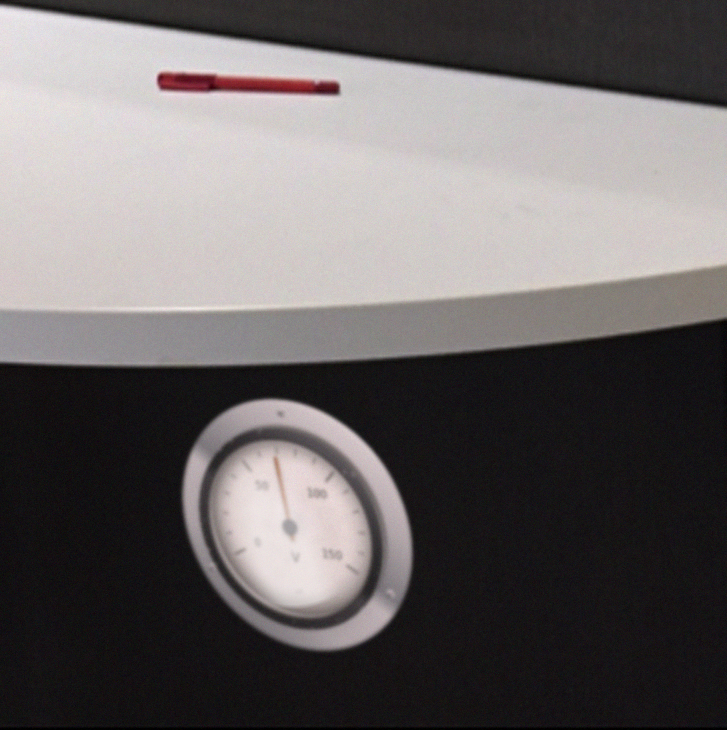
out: 70 V
